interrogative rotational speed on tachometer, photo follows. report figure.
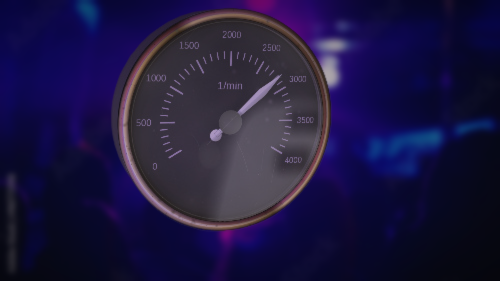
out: 2800 rpm
